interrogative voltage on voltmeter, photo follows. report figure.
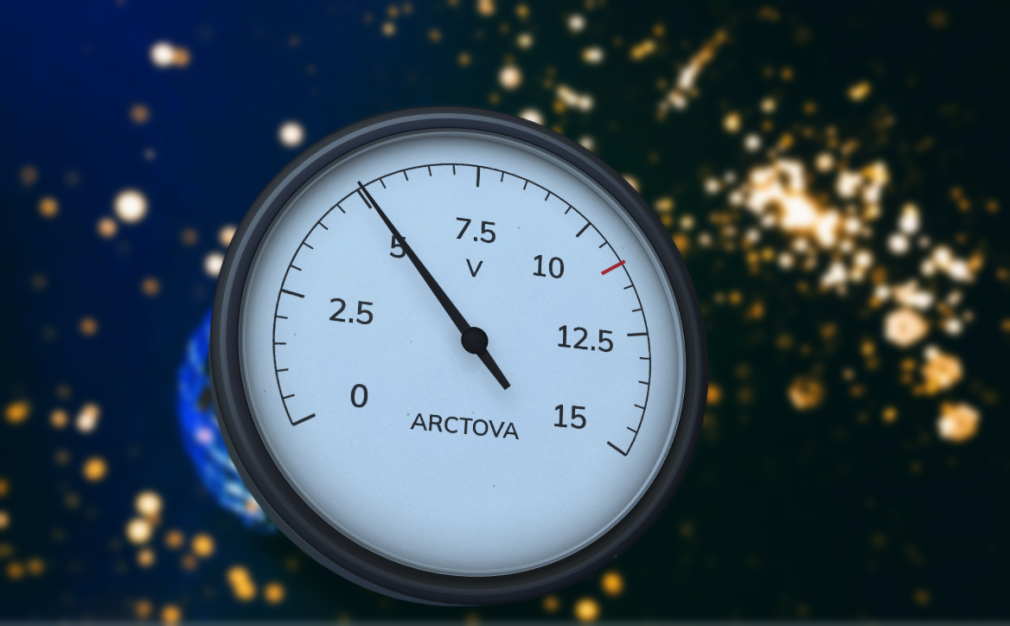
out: 5 V
